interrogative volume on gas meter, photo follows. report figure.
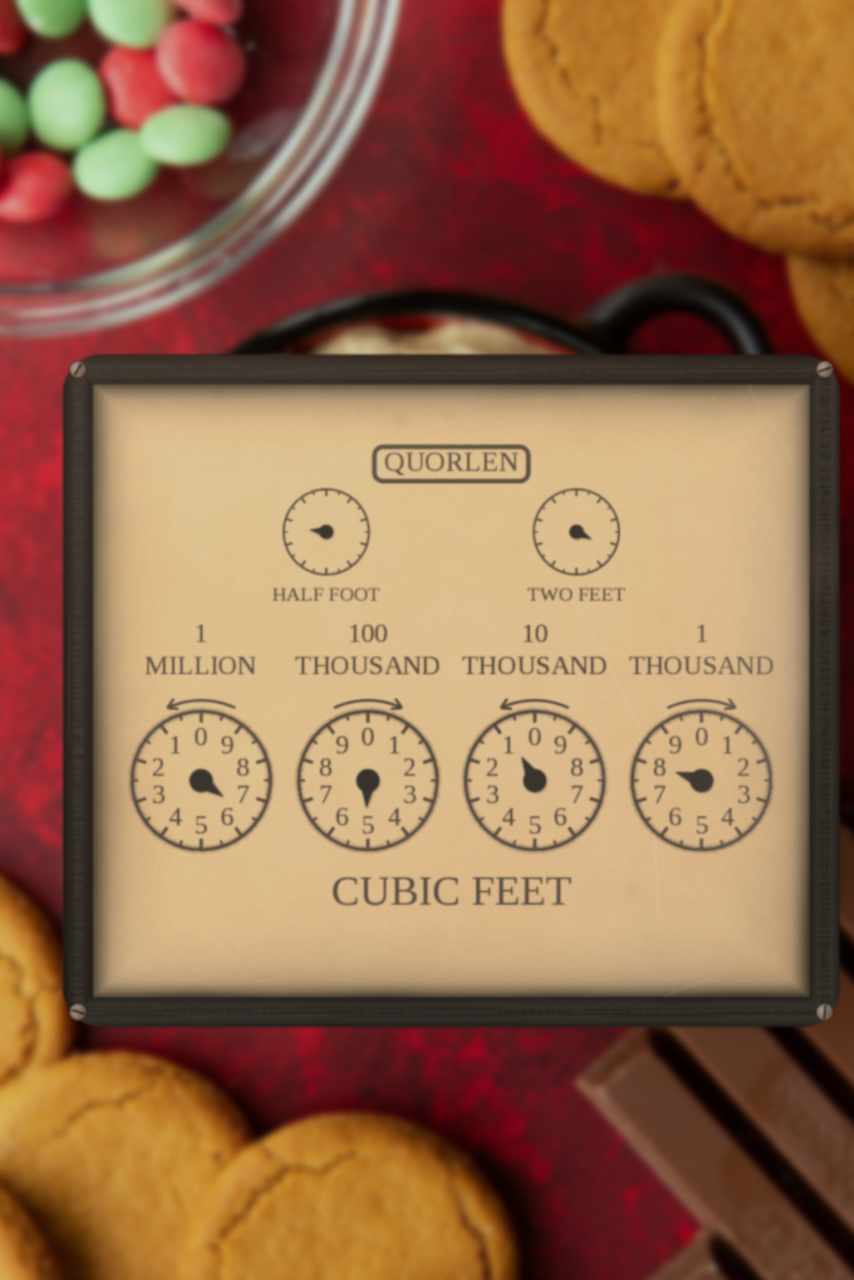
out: 650800 ft³
